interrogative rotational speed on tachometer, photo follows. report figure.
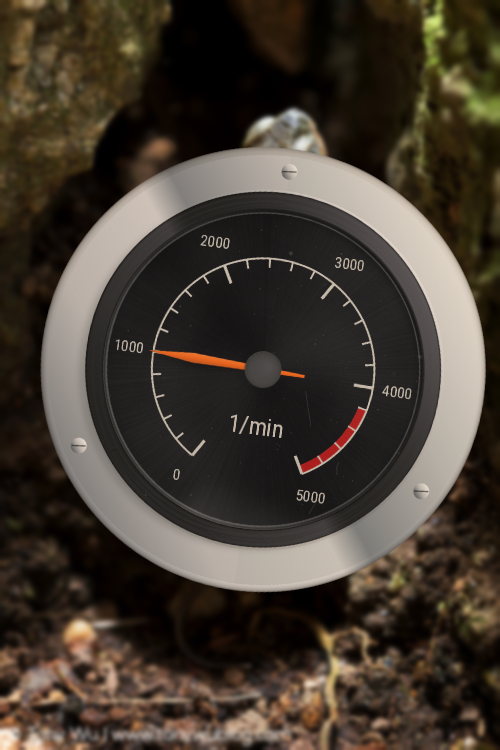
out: 1000 rpm
